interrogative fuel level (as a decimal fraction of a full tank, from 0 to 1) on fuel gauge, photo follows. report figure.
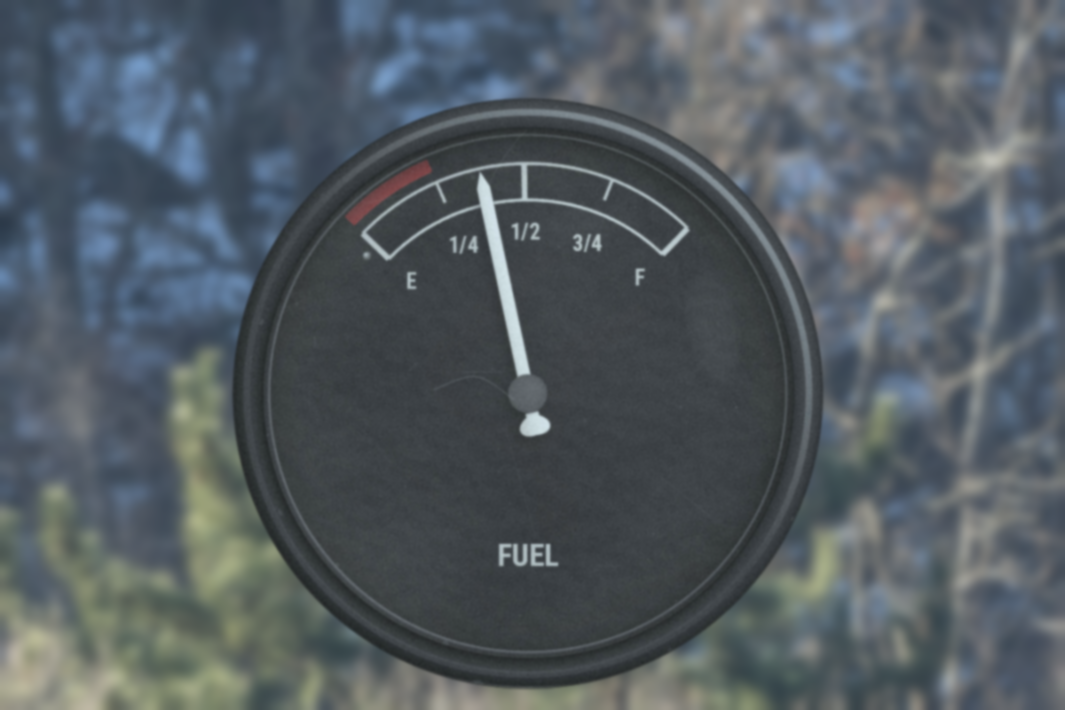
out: 0.375
